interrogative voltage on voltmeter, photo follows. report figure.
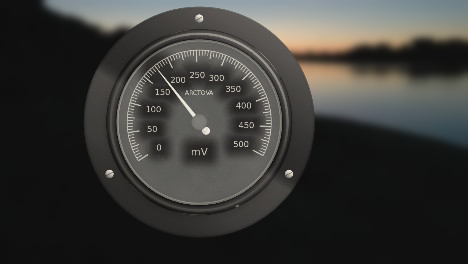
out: 175 mV
